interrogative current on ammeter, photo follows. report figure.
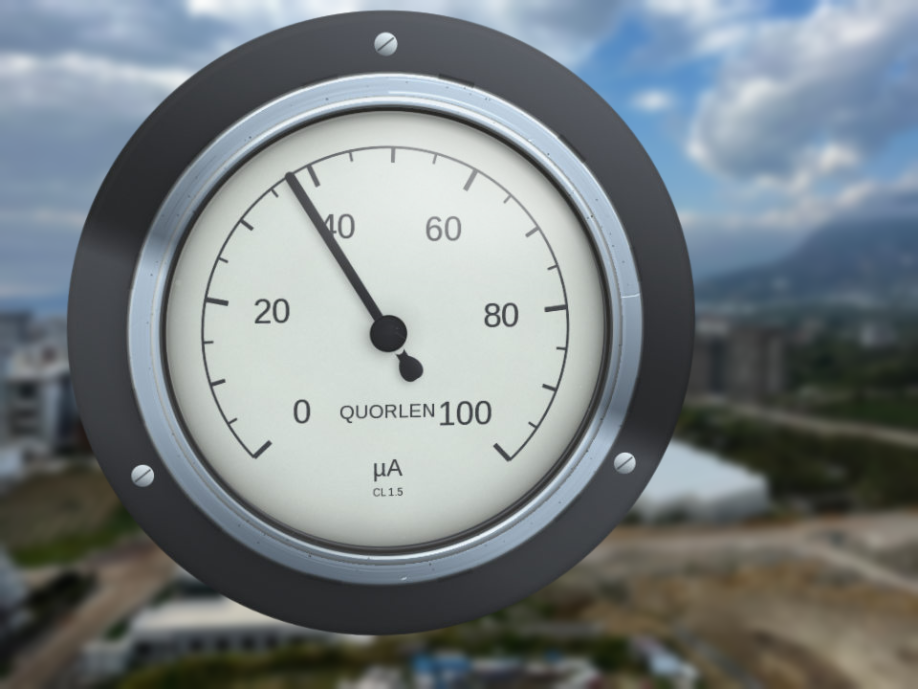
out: 37.5 µA
